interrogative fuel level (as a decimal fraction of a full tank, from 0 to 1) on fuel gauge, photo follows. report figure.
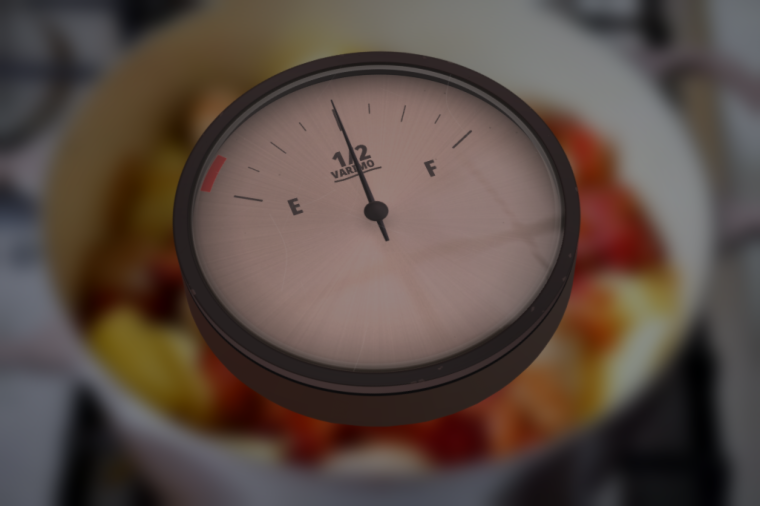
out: 0.5
